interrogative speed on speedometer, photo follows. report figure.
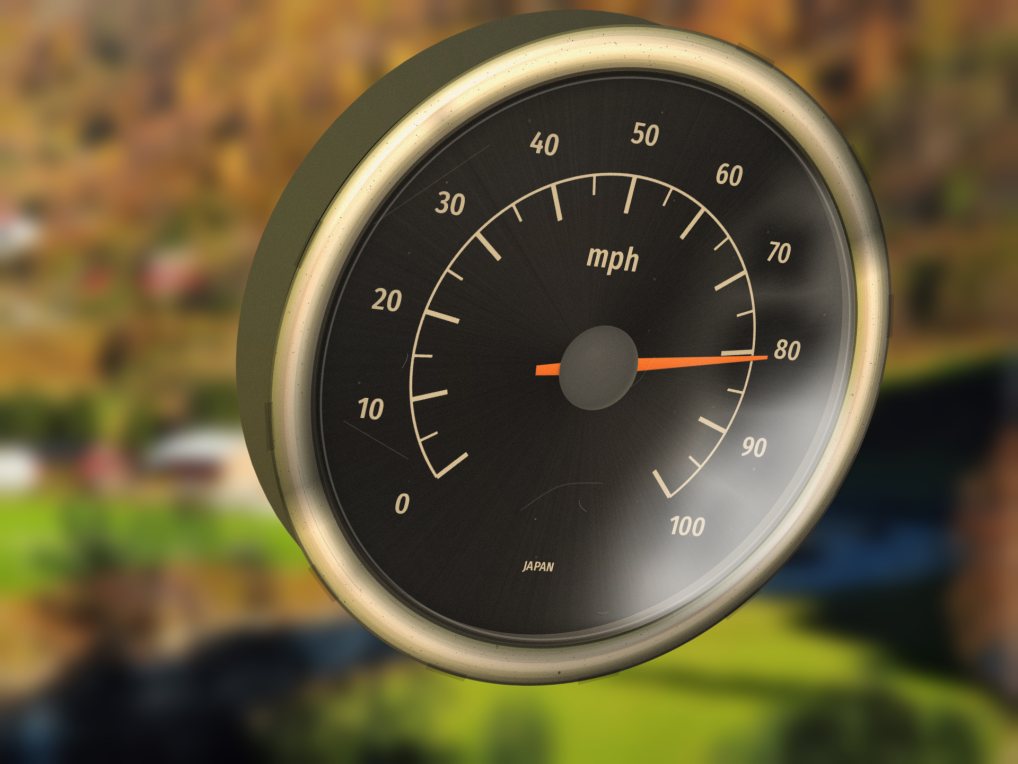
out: 80 mph
